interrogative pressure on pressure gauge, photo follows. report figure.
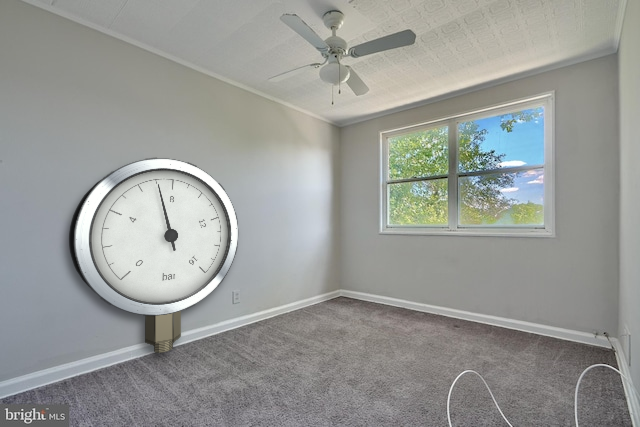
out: 7 bar
